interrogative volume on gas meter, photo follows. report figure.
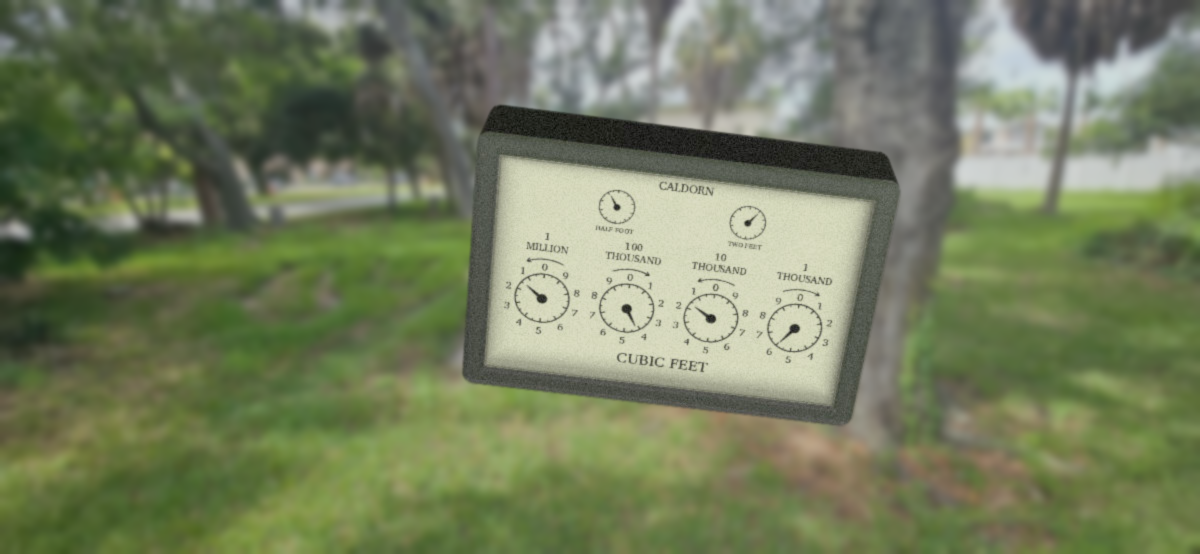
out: 141600 ft³
